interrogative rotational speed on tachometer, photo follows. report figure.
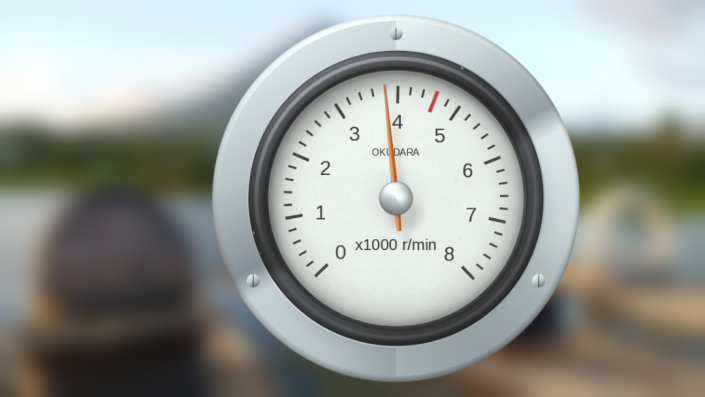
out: 3800 rpm
